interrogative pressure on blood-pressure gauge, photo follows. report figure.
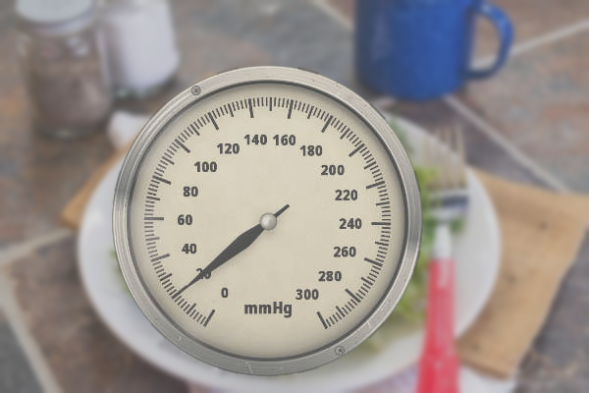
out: 20 mmHg
